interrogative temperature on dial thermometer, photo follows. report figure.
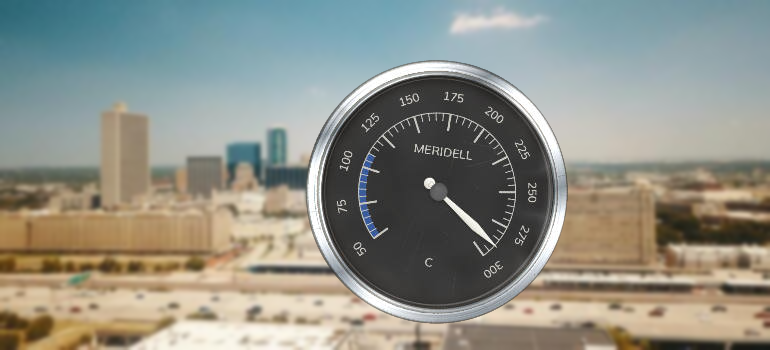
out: 290 °C
